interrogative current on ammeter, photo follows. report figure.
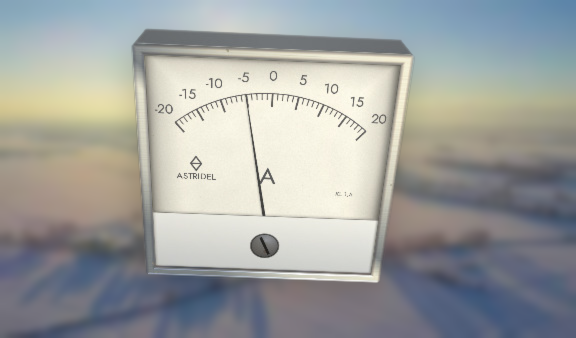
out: -5 A
